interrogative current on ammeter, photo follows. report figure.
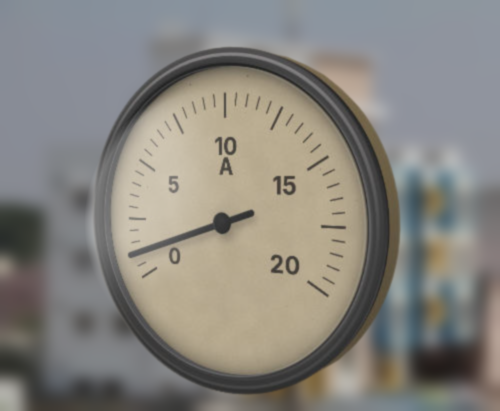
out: 1 A
